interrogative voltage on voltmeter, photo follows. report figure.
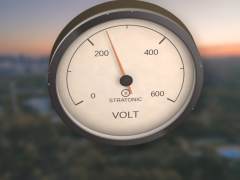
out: 250 V
